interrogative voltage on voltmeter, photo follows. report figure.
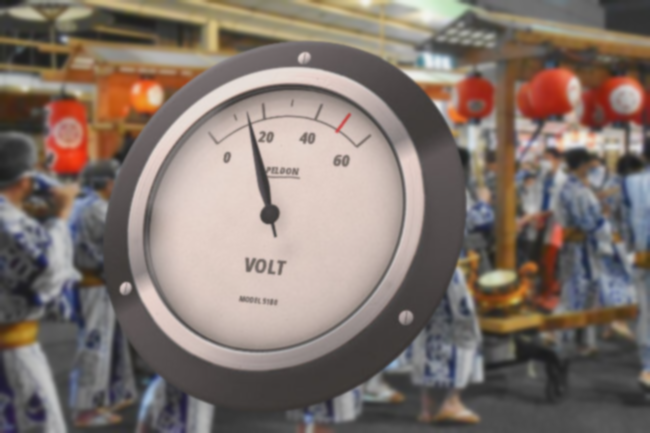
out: 15 V
